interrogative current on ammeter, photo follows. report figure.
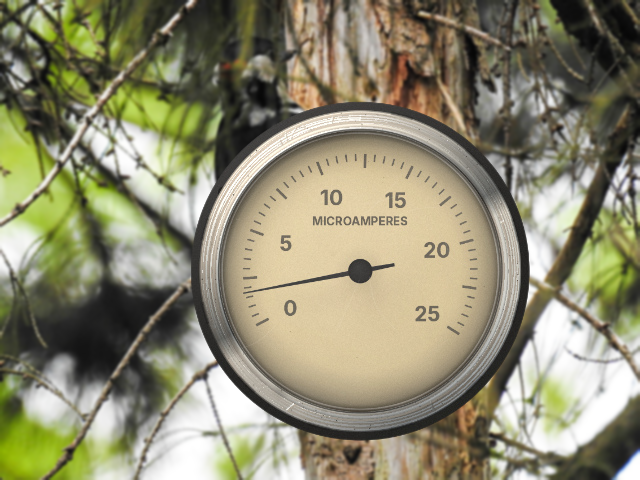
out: 1.75 µA
